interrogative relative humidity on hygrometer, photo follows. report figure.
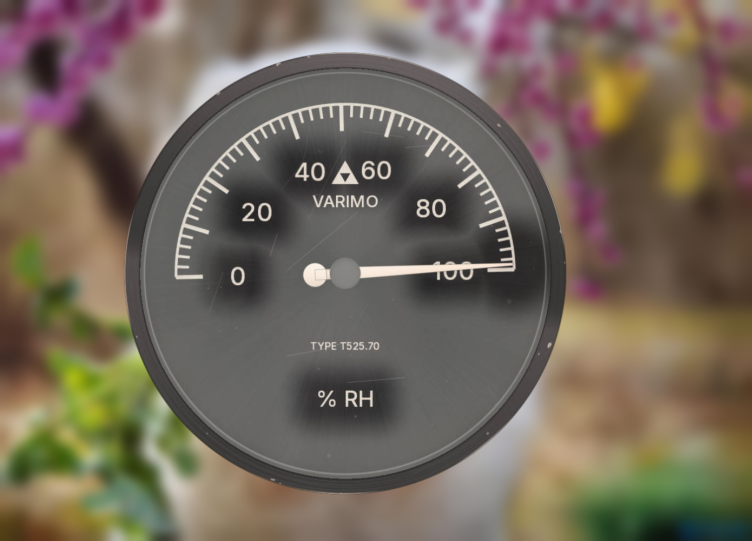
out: 99 %
